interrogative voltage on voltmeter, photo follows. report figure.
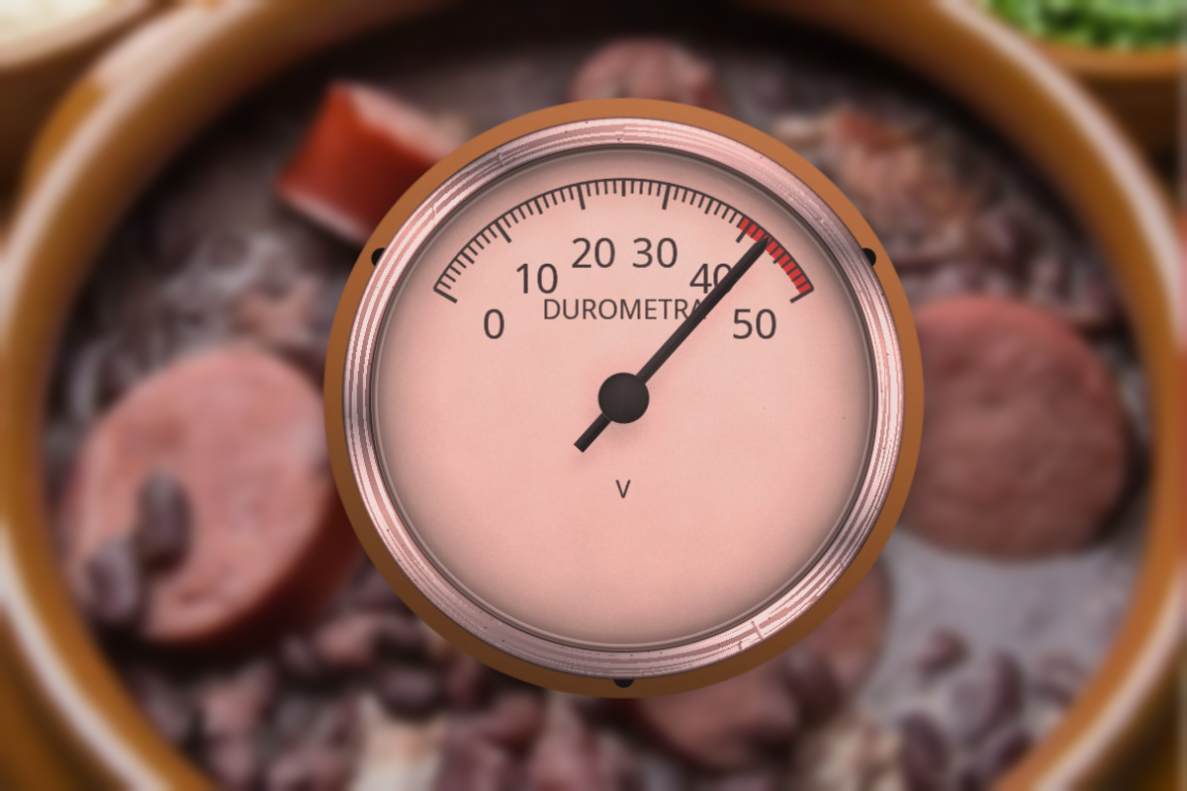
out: 42.5 V
